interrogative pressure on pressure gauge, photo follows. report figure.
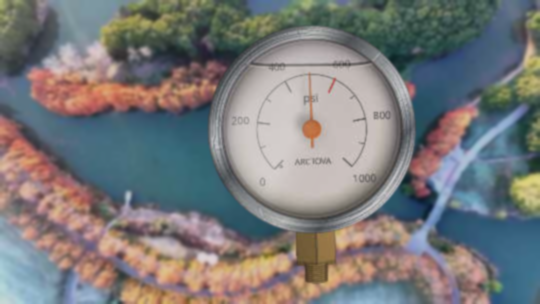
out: 500 psi
